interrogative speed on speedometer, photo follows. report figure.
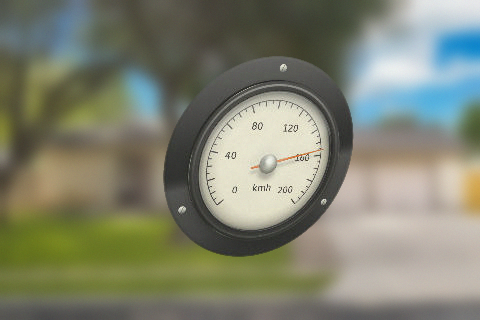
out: 155 km/h
